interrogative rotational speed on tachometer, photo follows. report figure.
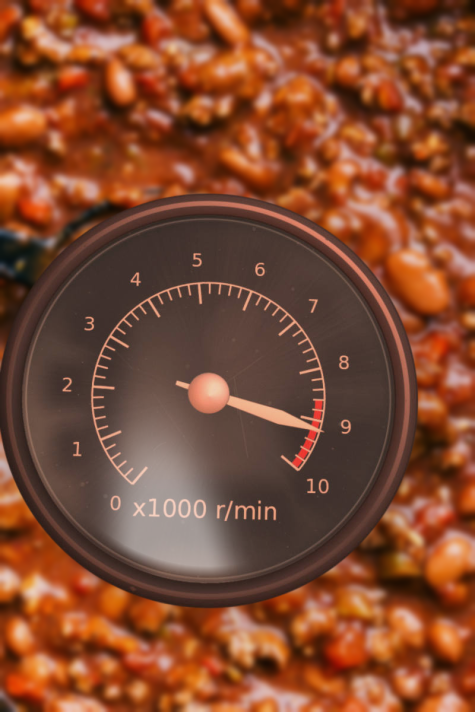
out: 9200 rpm
